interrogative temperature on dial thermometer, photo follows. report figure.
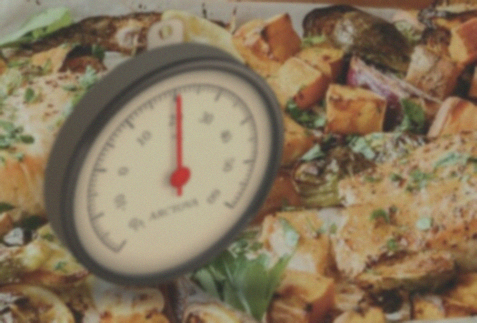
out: 20 °C
